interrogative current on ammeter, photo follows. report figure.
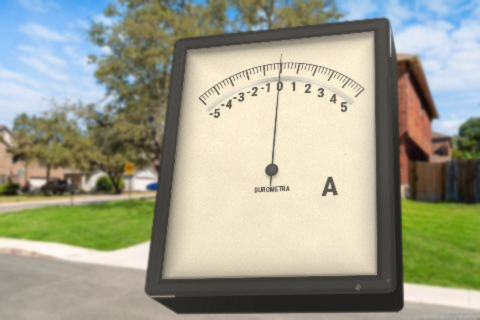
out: 0 A
